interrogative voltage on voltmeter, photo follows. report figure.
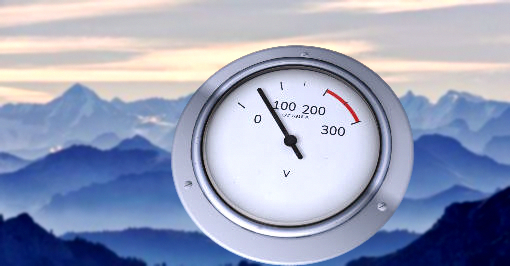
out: 50 V
